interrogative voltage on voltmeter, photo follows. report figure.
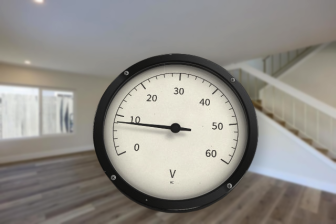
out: 8 V
